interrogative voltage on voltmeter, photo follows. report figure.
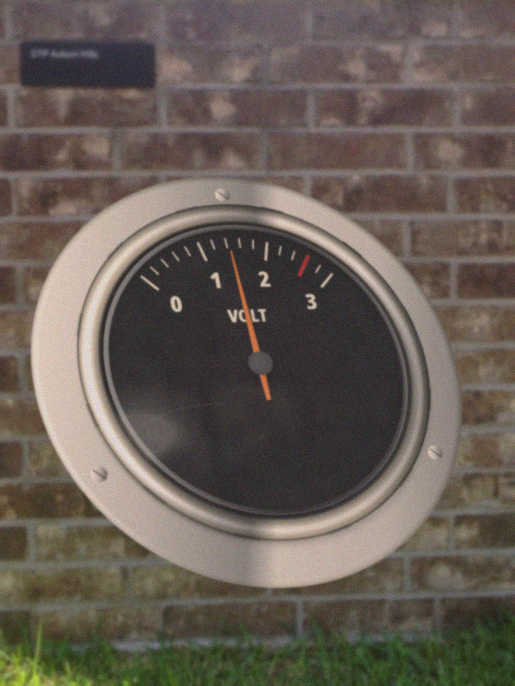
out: 1.4 V
